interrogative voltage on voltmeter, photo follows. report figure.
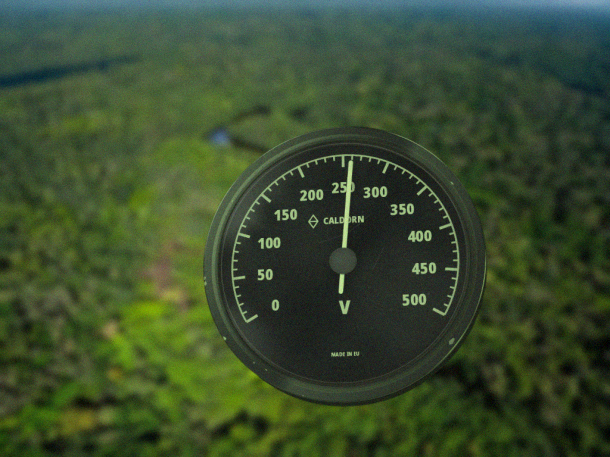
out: 260 V
